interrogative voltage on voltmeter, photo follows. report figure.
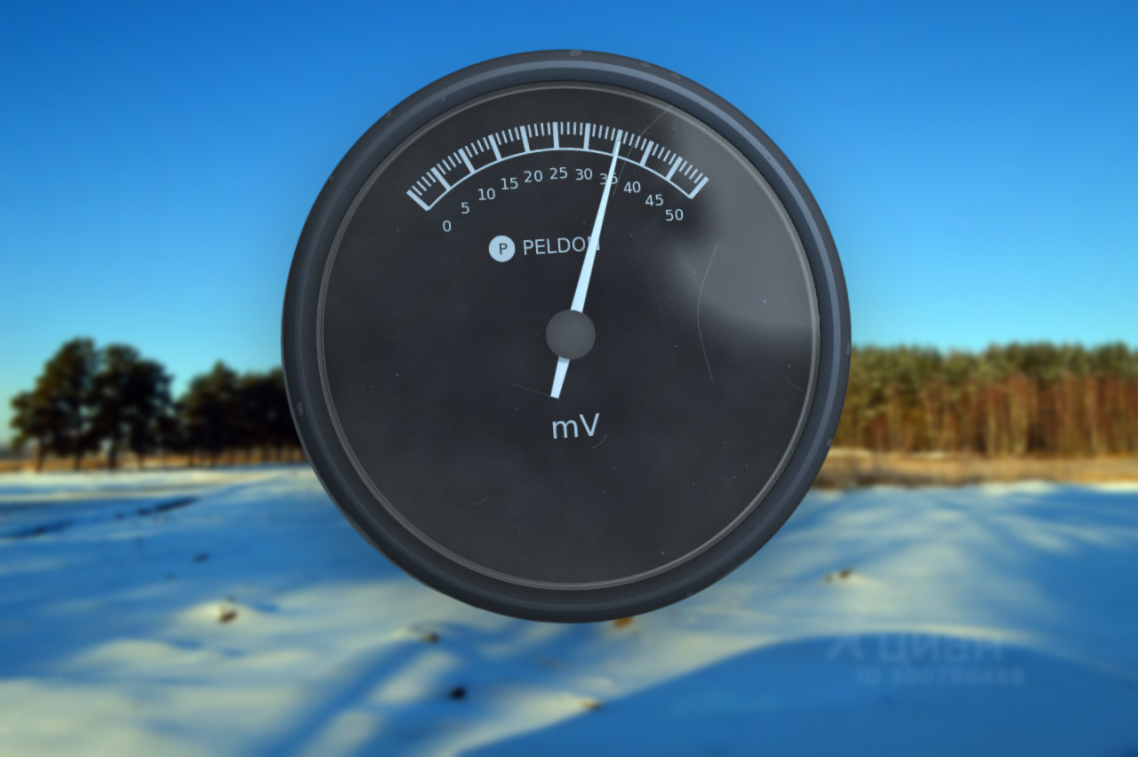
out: 35 mV
